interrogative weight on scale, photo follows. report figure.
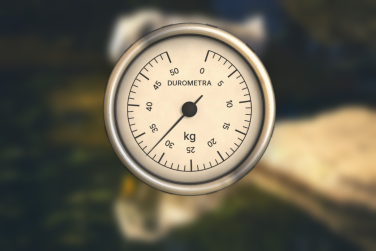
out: 32 kg
